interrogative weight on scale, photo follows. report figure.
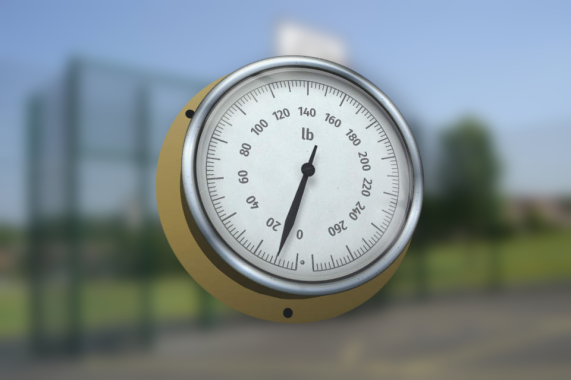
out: 10 lb
